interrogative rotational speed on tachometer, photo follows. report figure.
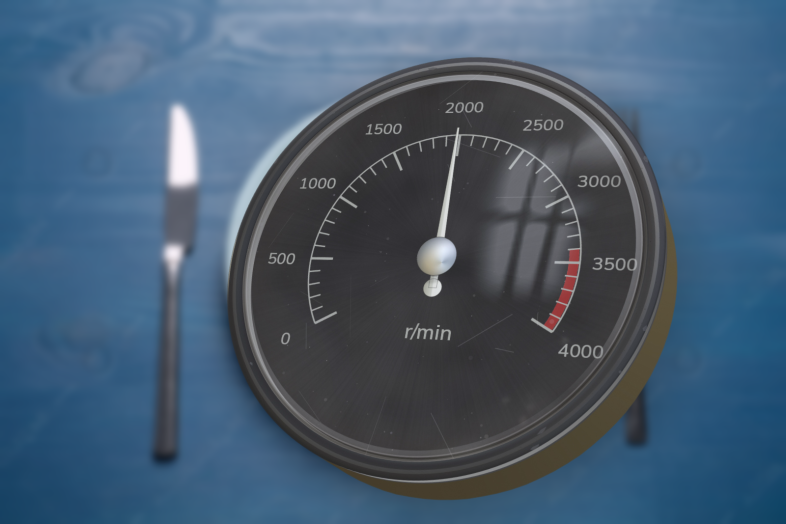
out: 2000 rpm
